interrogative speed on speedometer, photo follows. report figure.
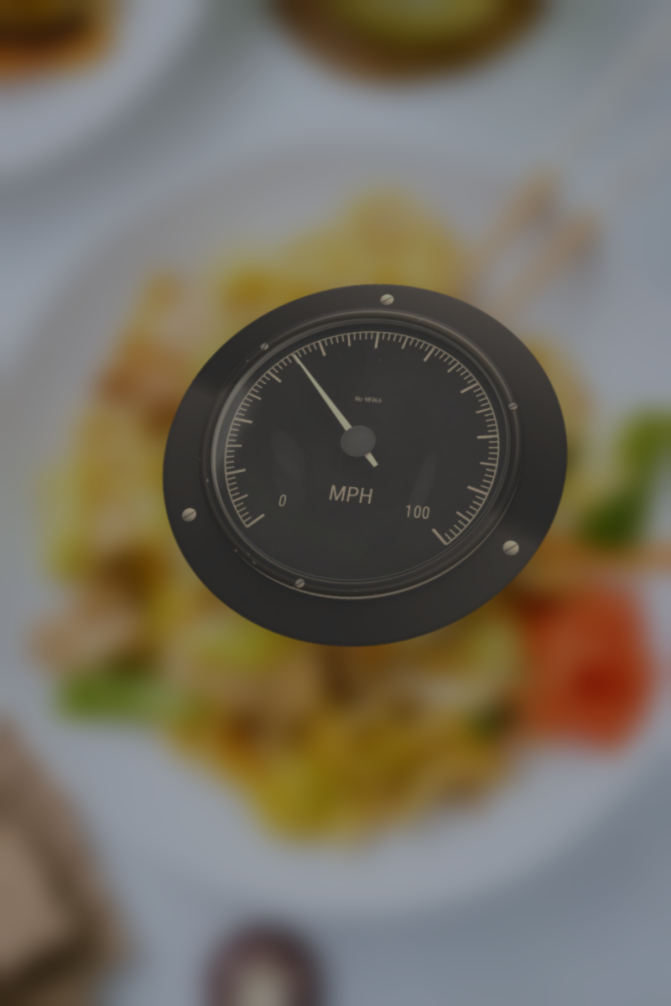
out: 35 mph
